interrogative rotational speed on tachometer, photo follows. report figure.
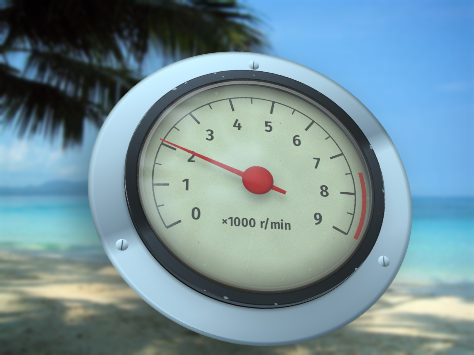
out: 2000 rpm
